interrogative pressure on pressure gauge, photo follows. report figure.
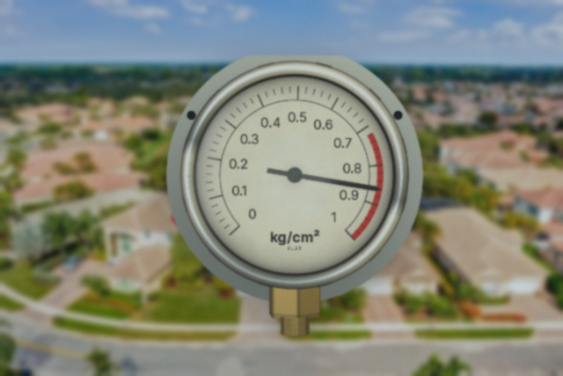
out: 0.86 kg/cm²
